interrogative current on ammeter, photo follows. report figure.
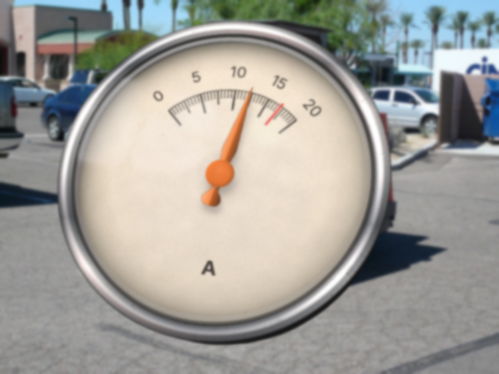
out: 12.5 A
